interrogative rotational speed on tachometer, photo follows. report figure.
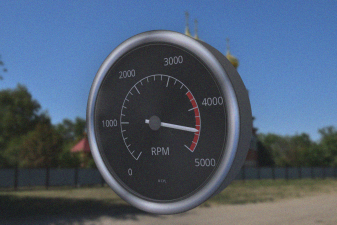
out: 4500 rpm
